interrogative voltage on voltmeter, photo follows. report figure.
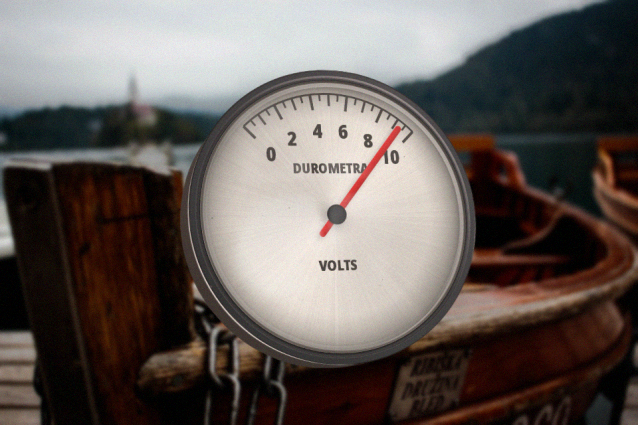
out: 9.25 V
